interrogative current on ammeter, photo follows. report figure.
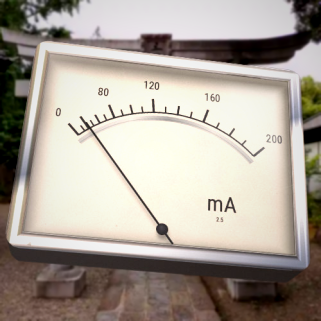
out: 40 mA
